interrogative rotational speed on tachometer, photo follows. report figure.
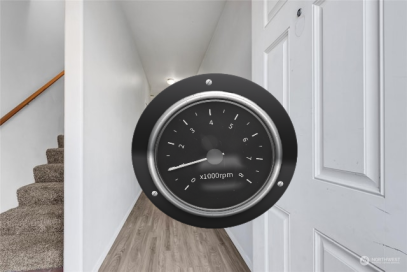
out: 1000 rpm
